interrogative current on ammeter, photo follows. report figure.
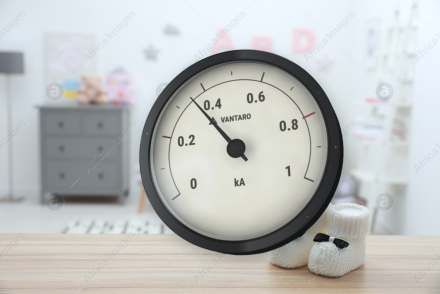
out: 0.35 kA
